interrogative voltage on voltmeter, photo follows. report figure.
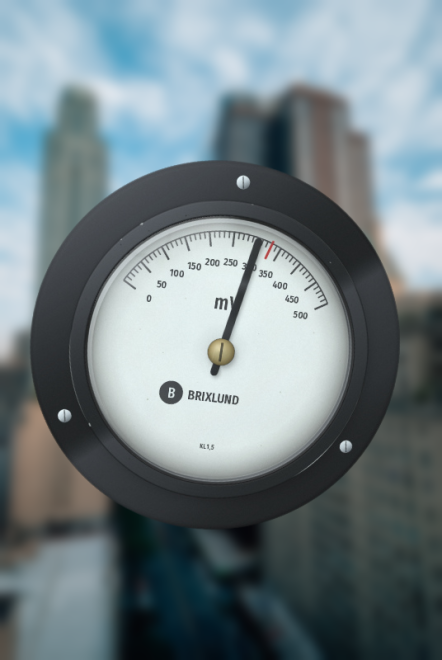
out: 300 mV
